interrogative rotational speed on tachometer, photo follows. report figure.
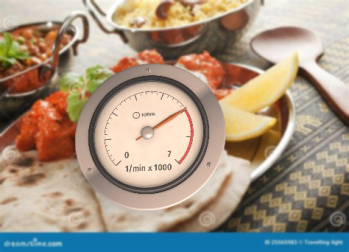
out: 5000 rpm
